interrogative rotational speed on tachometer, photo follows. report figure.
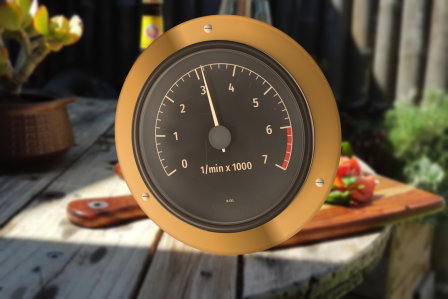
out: 3200 rpm
